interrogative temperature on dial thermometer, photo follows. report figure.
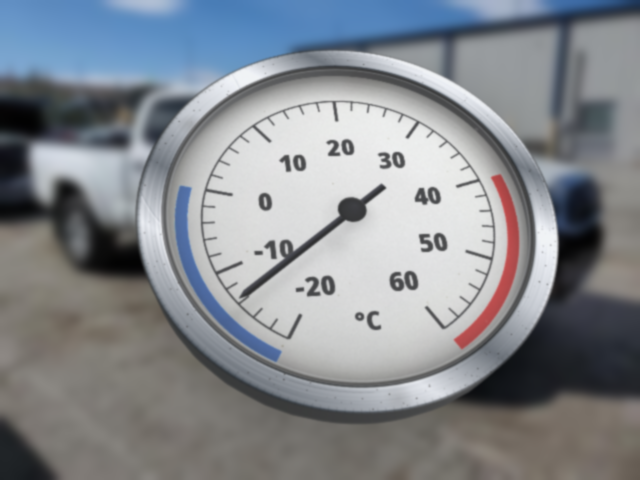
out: -14 °C
